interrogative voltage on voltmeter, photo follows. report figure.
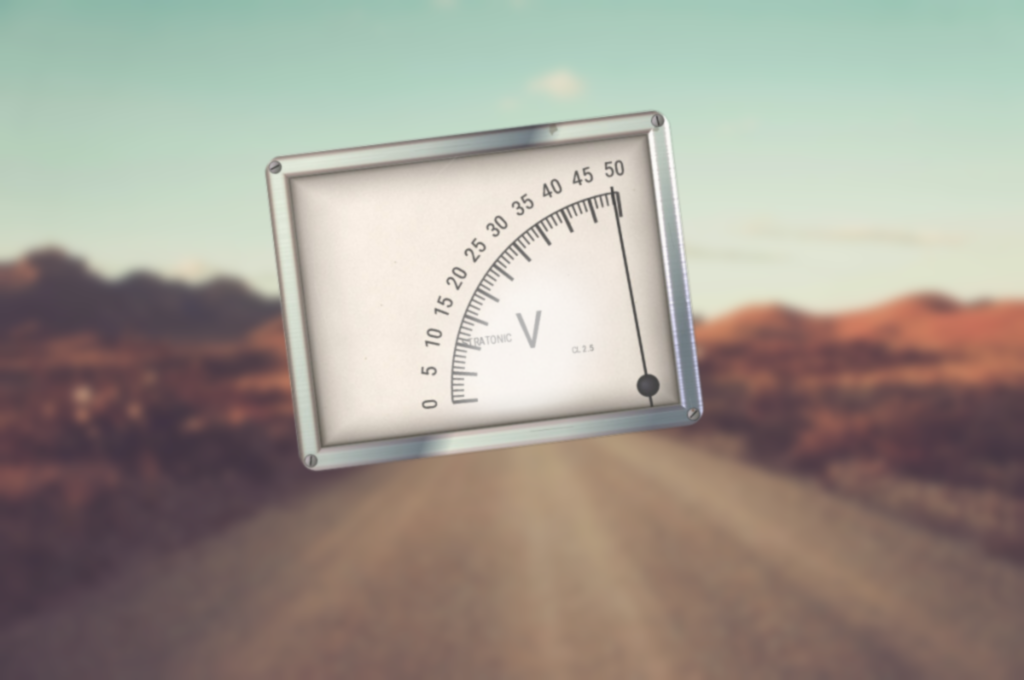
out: 49 V
